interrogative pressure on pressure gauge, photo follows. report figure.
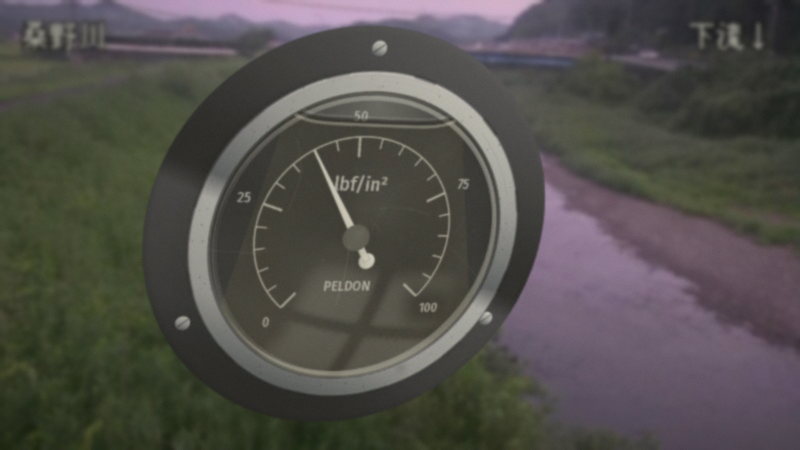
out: 40 psi
